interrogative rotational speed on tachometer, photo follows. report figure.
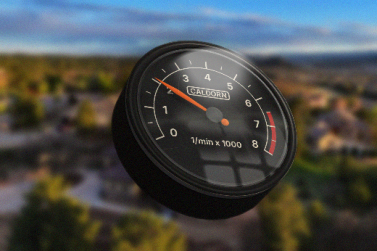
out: 2000 rpm
